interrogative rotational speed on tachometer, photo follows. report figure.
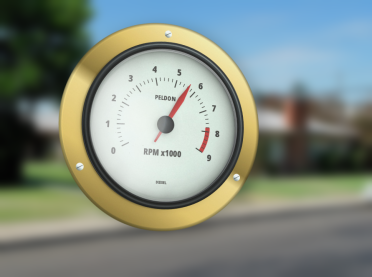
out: 5600 rpm
